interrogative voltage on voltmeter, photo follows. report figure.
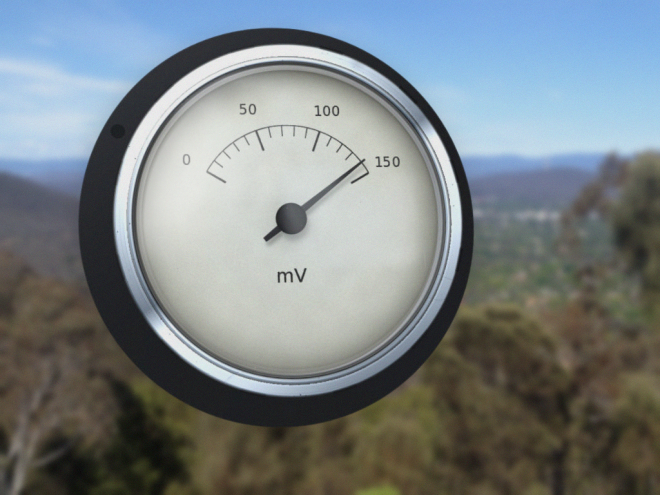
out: 140 mV
